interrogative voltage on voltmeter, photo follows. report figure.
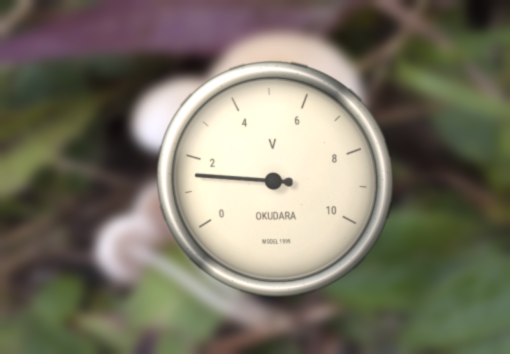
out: 1.5 V
